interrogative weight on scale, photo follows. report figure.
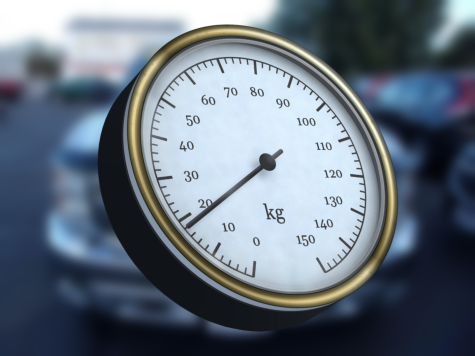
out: 18 kg
